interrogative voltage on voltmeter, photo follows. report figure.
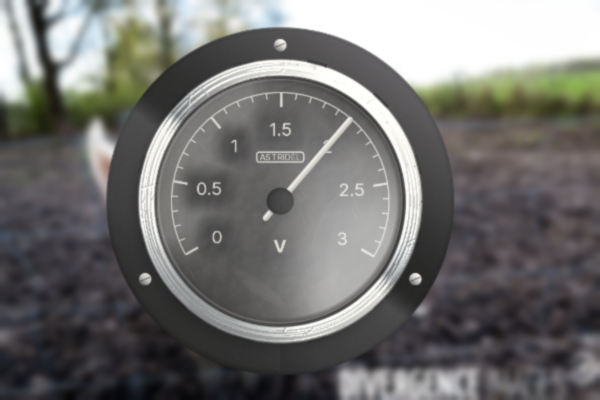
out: 2 V
